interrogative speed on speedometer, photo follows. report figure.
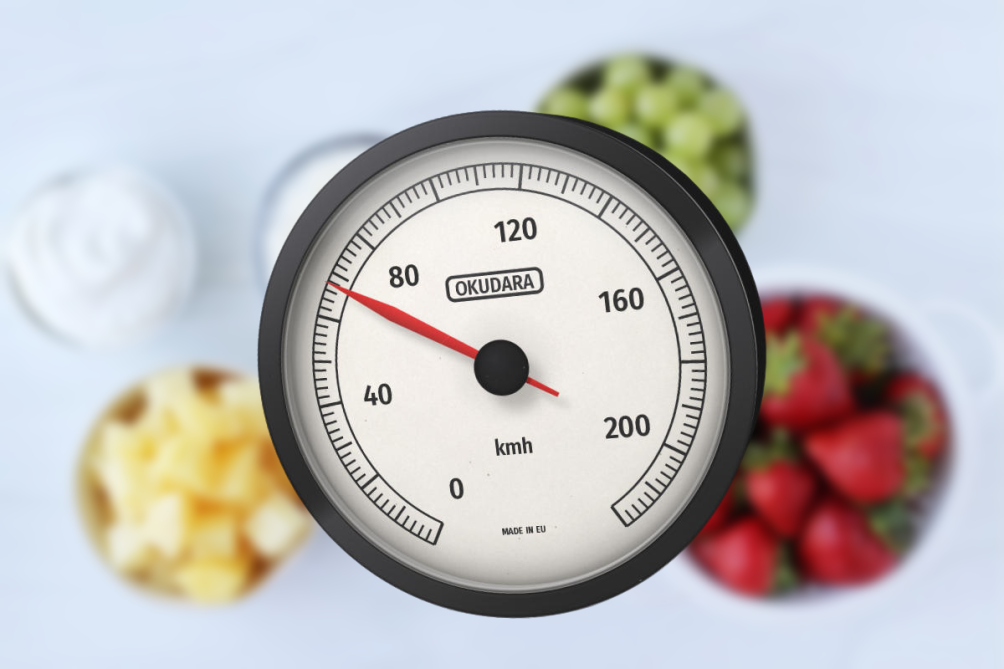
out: 68 km/h
